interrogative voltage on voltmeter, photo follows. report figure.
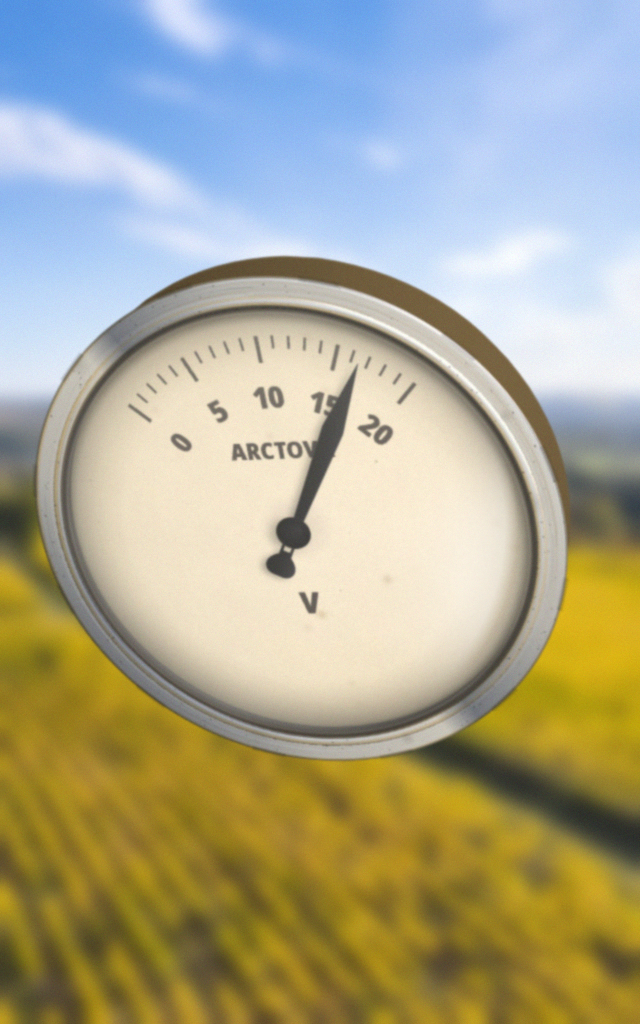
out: 16.5 V
